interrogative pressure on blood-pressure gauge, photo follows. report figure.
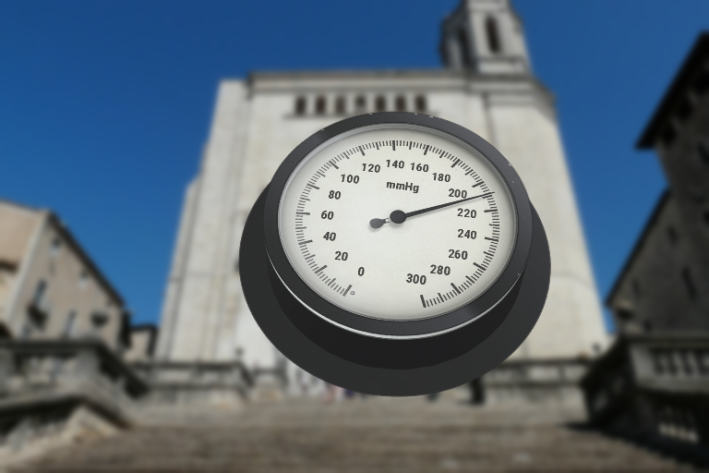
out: 210 mmHg
